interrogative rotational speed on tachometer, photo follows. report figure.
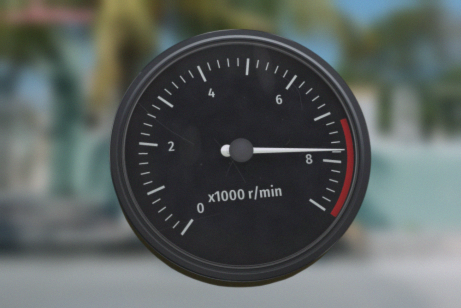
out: 7800 rpm
